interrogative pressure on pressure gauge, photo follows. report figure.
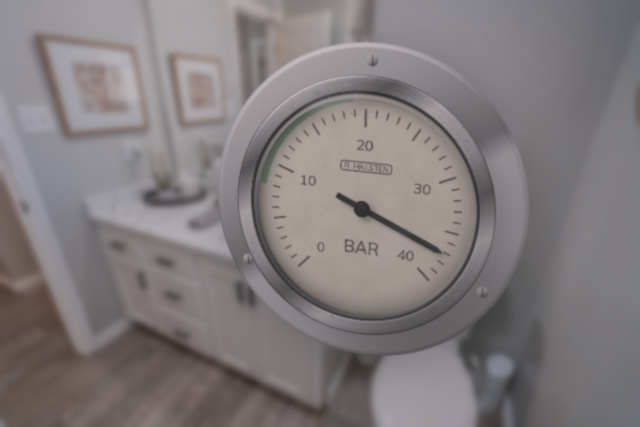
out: 37 bar
